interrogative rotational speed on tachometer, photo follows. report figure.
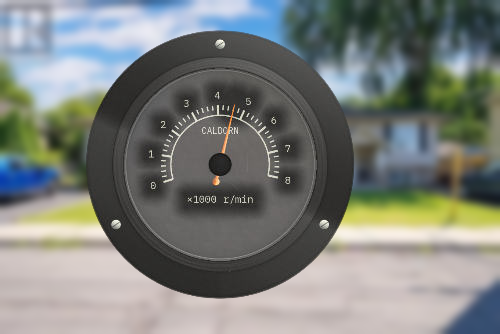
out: 4600 rpm
